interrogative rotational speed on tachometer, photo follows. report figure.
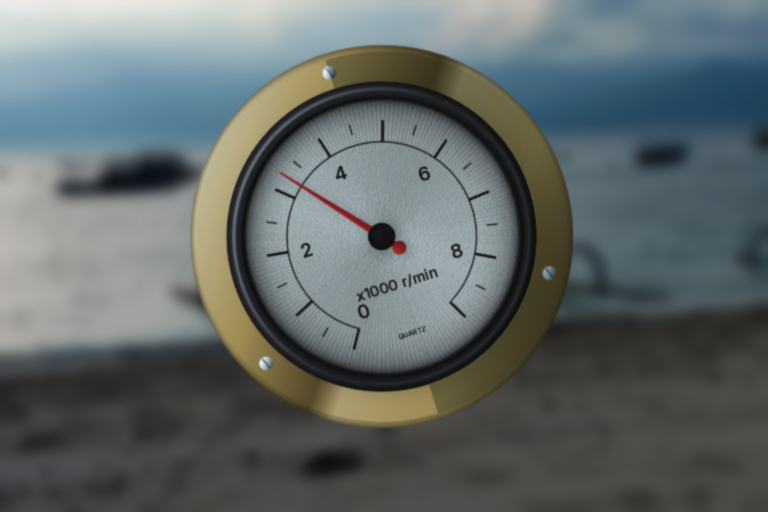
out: 3250 rpm
